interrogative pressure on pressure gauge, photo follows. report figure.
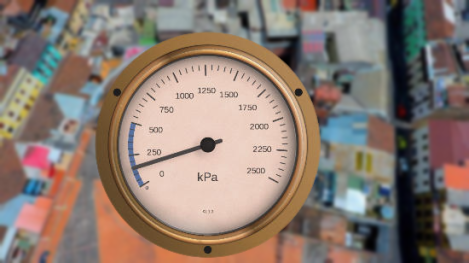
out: 150 kPa
